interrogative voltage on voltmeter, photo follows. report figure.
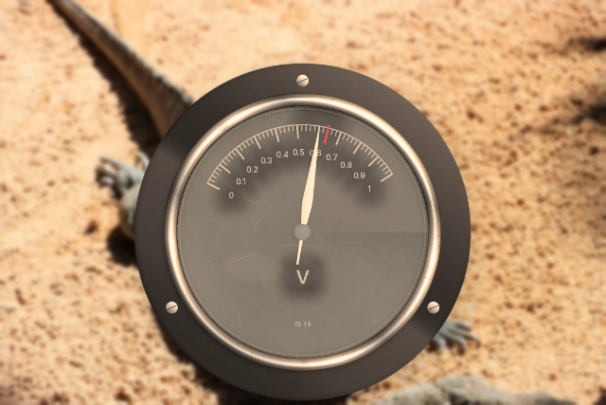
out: 0.6 V
